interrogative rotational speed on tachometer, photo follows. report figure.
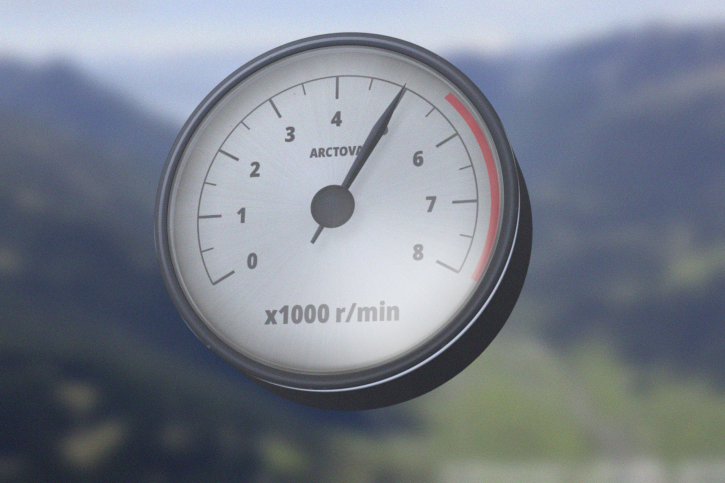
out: 5000 rpm
